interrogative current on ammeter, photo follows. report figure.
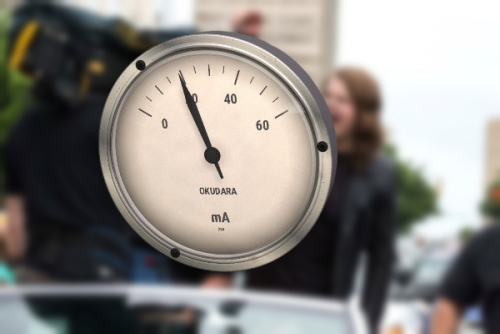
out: 20 mA
